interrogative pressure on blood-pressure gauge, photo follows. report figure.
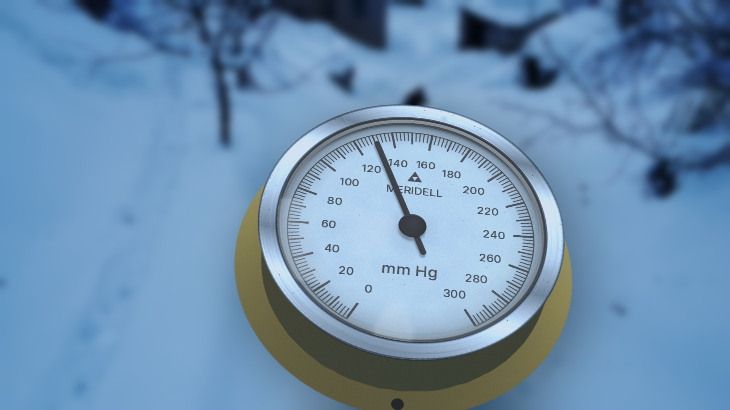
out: 130 mmHg
